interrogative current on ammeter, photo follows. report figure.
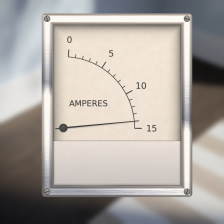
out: 14 A
